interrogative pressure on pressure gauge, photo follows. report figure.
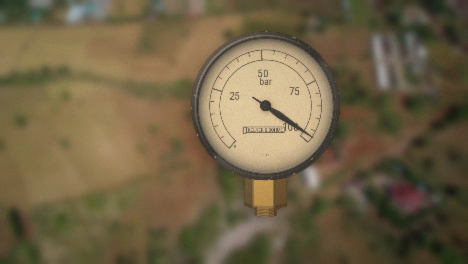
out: 97.5 bar
